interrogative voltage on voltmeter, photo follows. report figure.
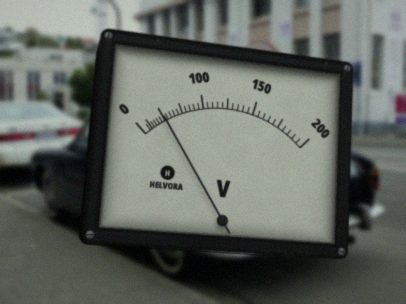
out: 50 V
